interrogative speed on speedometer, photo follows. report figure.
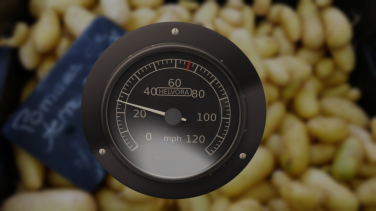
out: 26 mph
